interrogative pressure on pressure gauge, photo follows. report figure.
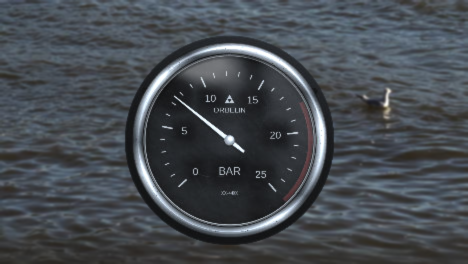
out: 7.5 bar
